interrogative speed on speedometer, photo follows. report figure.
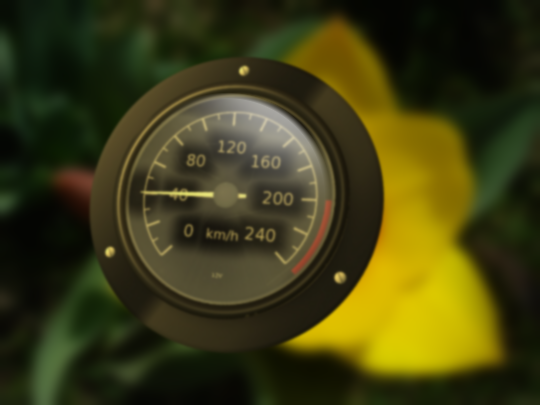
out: 40 km/h
